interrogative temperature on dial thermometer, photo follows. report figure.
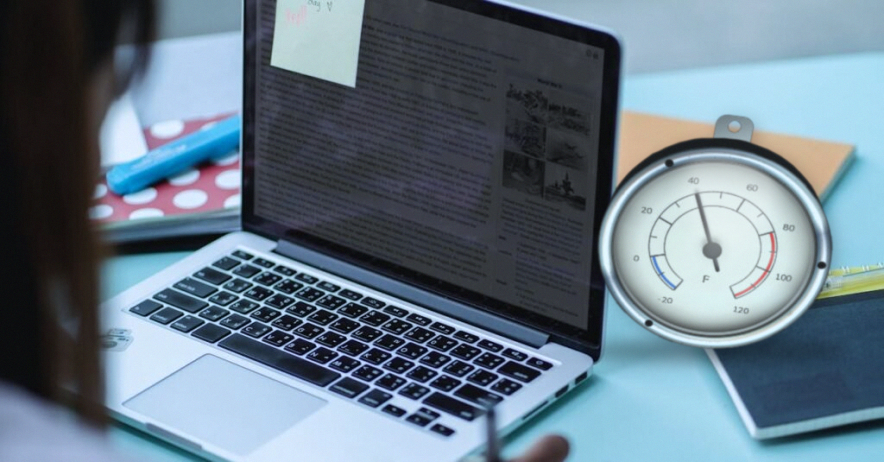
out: 40 °F
